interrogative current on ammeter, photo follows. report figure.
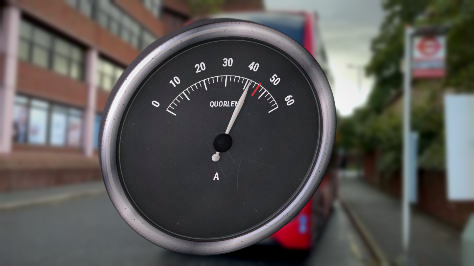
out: 40 A
